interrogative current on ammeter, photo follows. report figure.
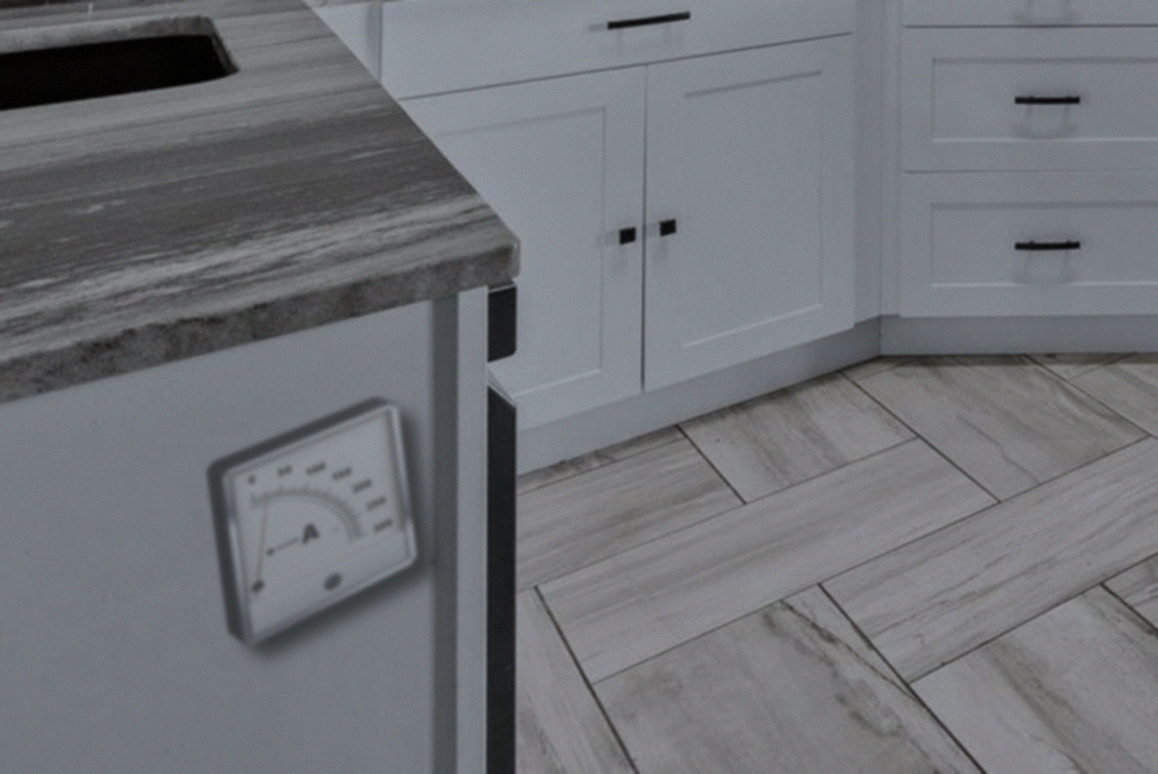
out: 25 A
